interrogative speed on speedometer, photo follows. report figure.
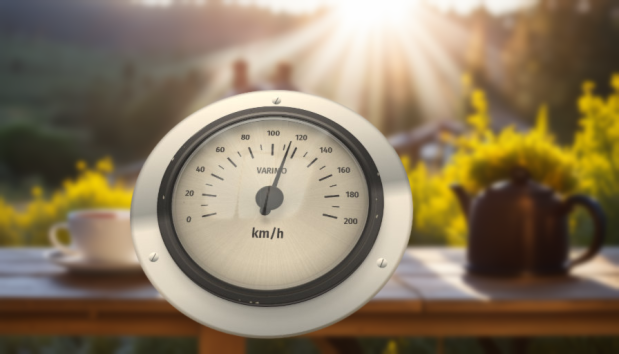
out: 115 km/h
